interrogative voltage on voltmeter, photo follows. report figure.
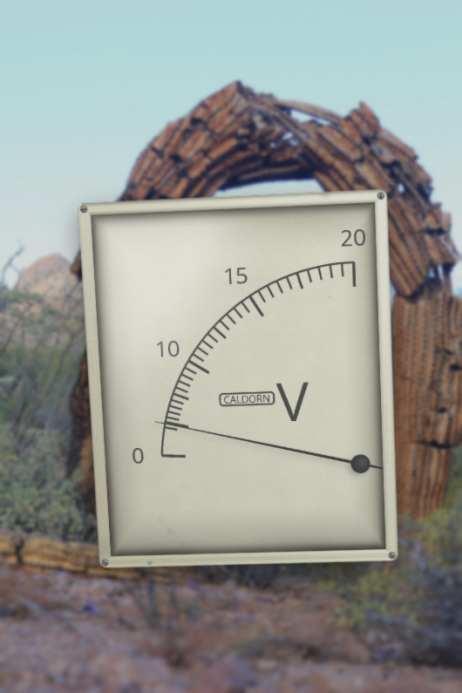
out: 5 V
